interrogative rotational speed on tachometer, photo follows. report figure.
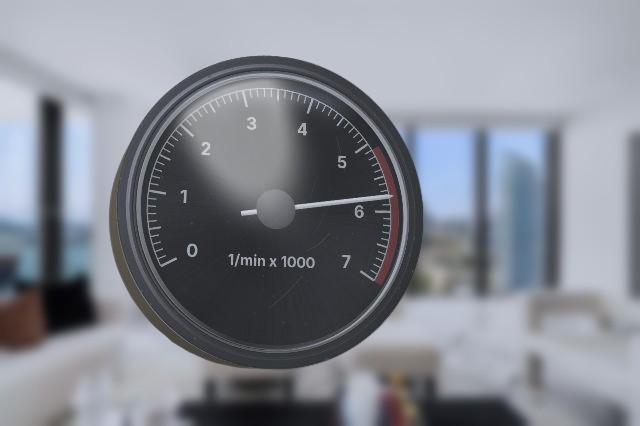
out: 5800 rpm
